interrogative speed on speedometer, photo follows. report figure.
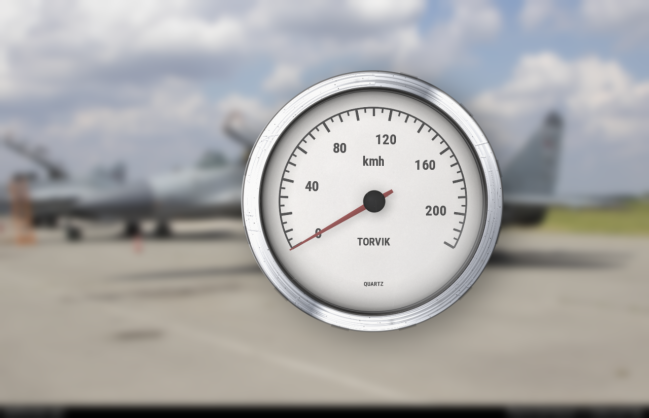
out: 0 km/h
